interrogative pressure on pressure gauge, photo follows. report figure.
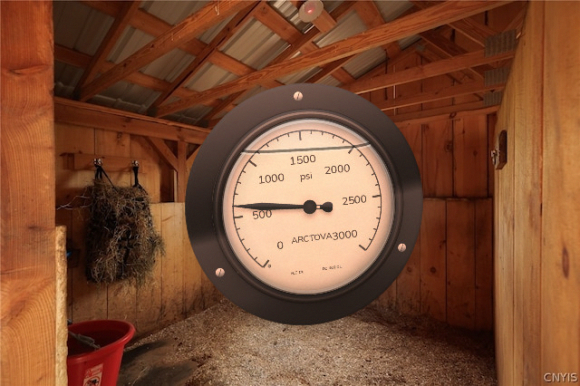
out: 600 psi
